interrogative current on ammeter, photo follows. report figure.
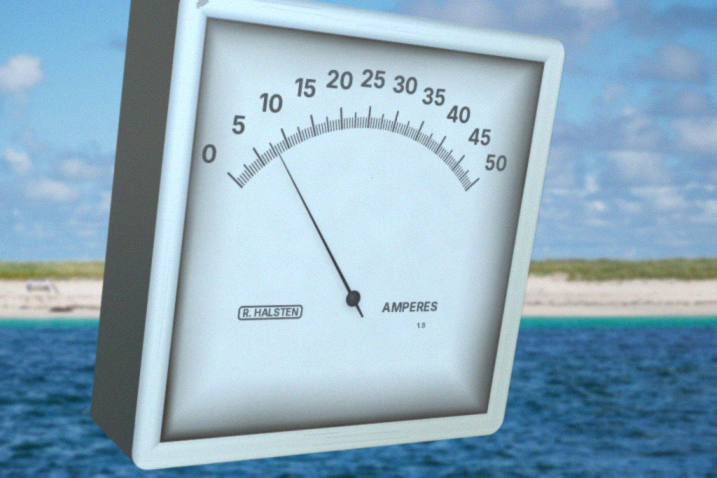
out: 7.5 A
